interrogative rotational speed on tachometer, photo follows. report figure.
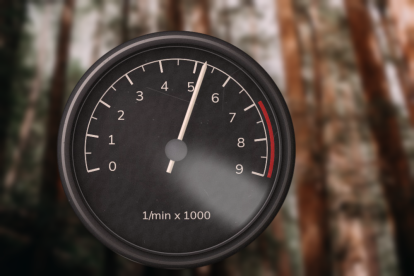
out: 5250 rpm
